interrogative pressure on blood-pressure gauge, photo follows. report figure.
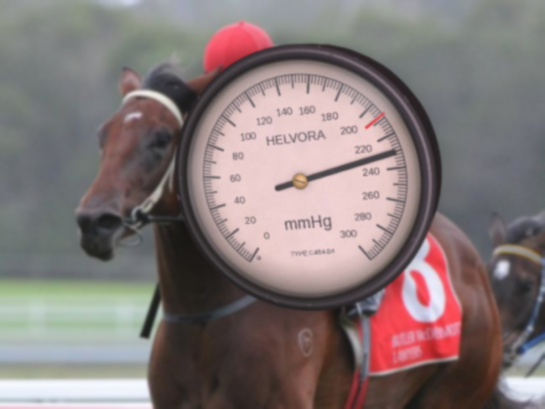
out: 230 mmHg
